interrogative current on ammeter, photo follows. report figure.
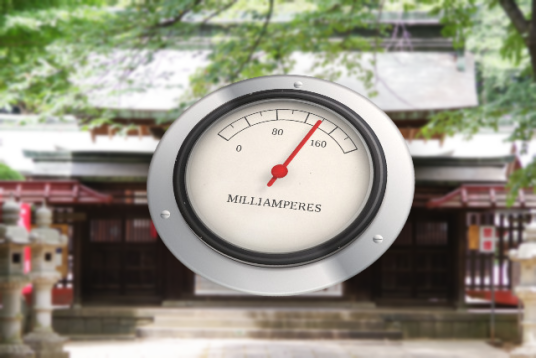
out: 140 mA
